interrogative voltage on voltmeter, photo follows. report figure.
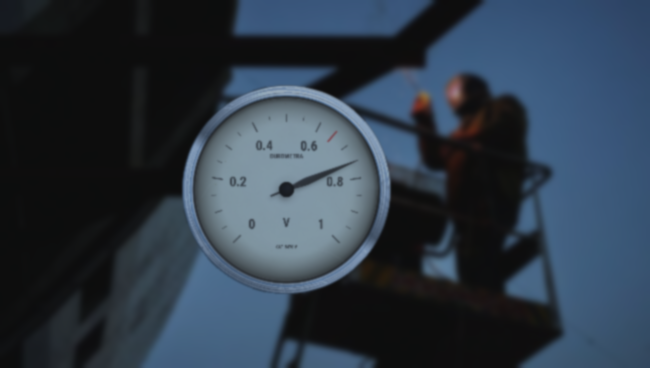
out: 0.75 V
